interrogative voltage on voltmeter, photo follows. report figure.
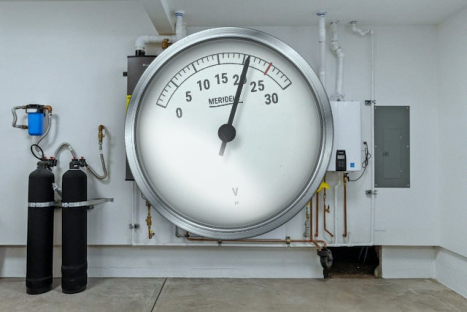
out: 21 V
